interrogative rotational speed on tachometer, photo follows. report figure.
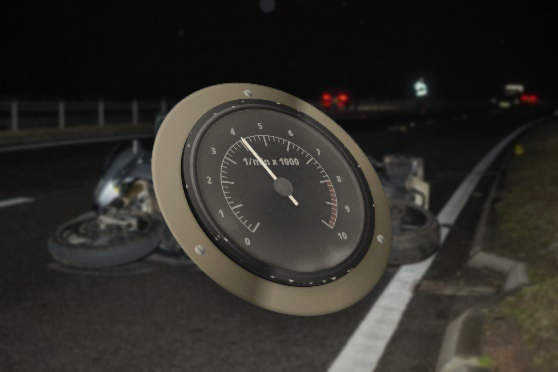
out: 4000 rpm
